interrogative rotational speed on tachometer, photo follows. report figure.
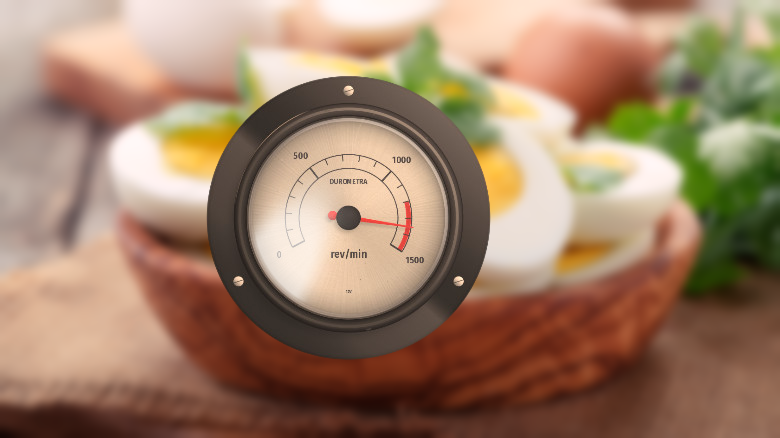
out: 1350 rpm
